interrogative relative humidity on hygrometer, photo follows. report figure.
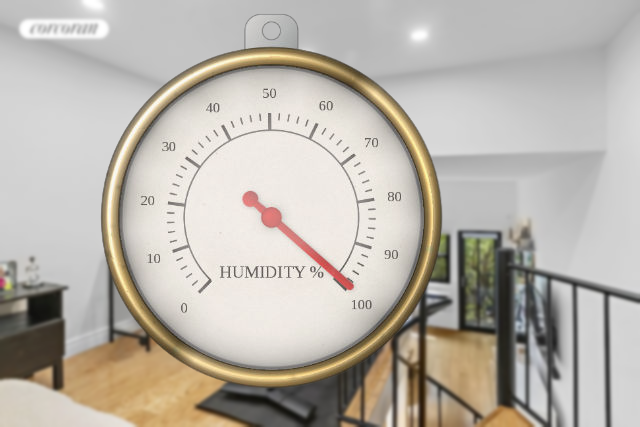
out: 99 %
